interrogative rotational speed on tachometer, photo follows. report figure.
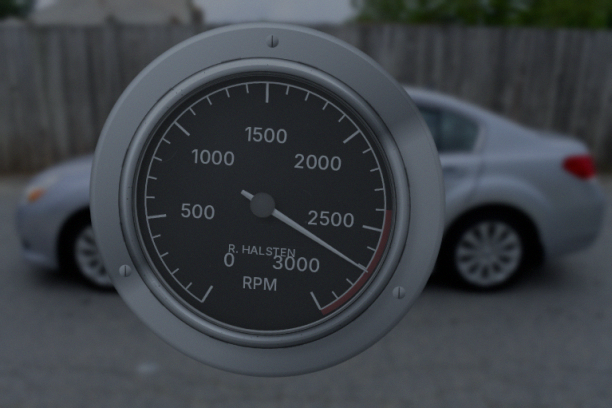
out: 2700 rpm
